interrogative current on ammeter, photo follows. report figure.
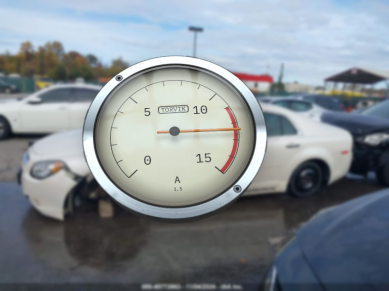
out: 12.5 A
